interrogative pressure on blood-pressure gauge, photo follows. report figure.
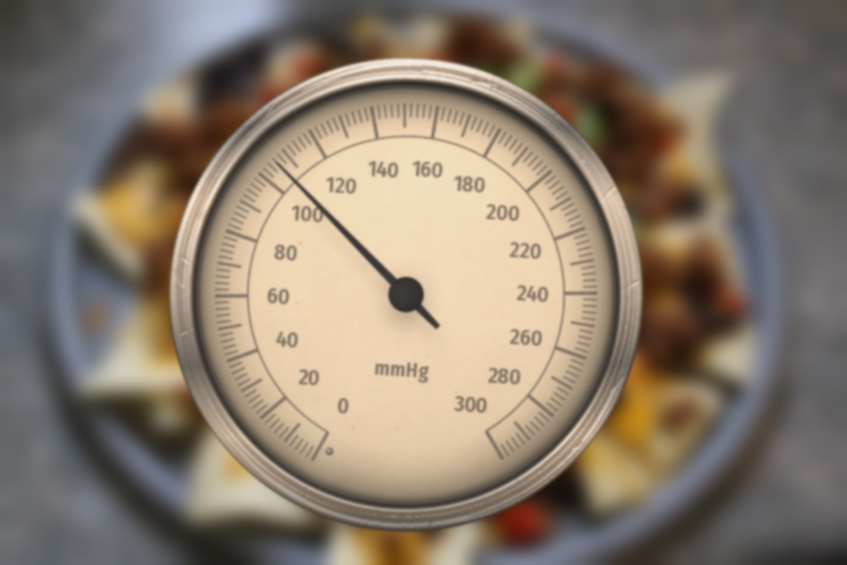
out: 106 mmHg
